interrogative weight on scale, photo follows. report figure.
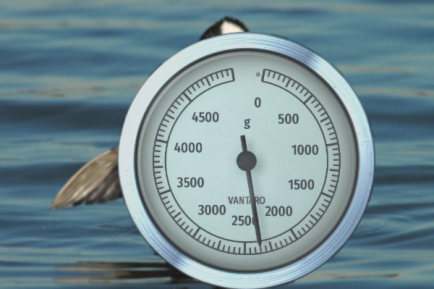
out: 2350 g
